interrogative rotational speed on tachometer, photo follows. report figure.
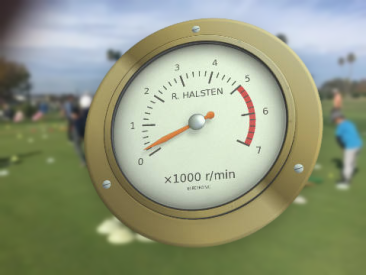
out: 200 rpm
